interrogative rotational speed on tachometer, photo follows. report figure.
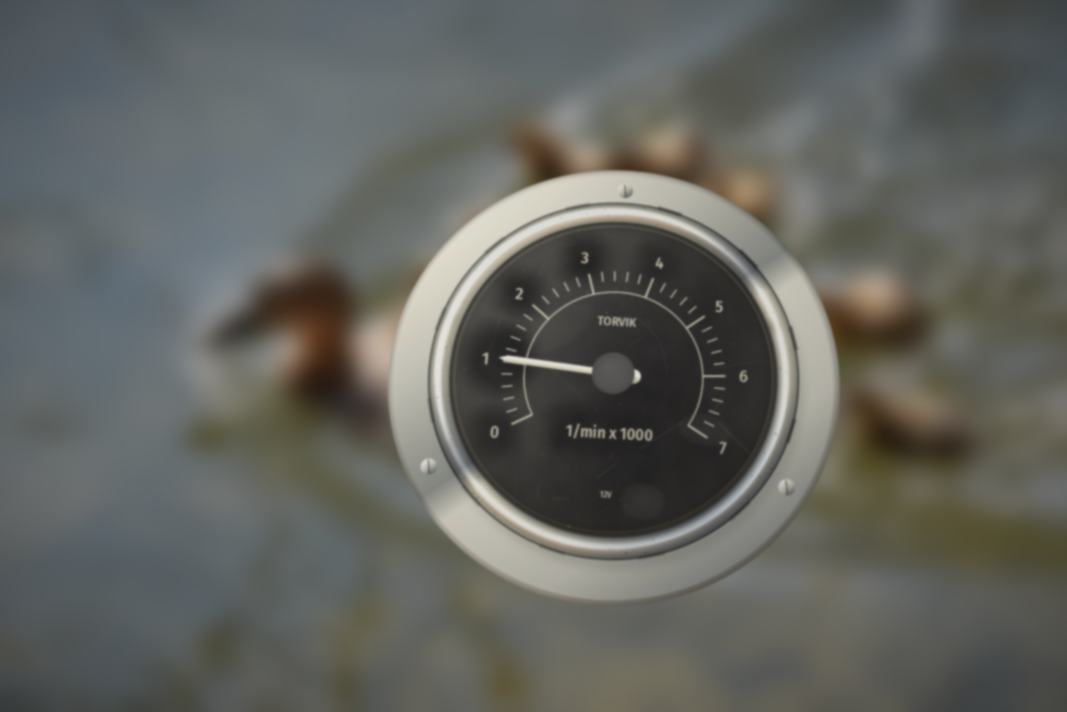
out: 1000 rpm
